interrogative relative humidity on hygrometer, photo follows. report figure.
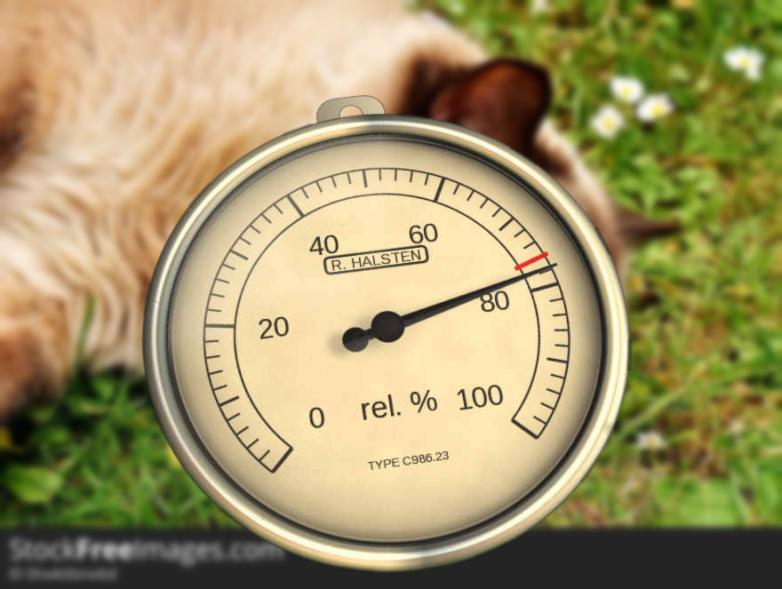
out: 78 %
